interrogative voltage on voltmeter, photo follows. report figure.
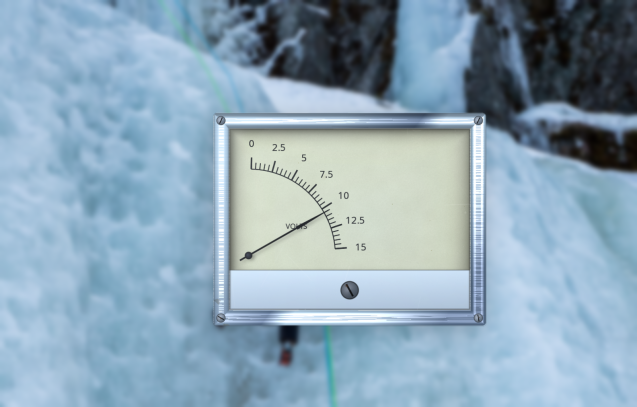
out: 10.5 V
